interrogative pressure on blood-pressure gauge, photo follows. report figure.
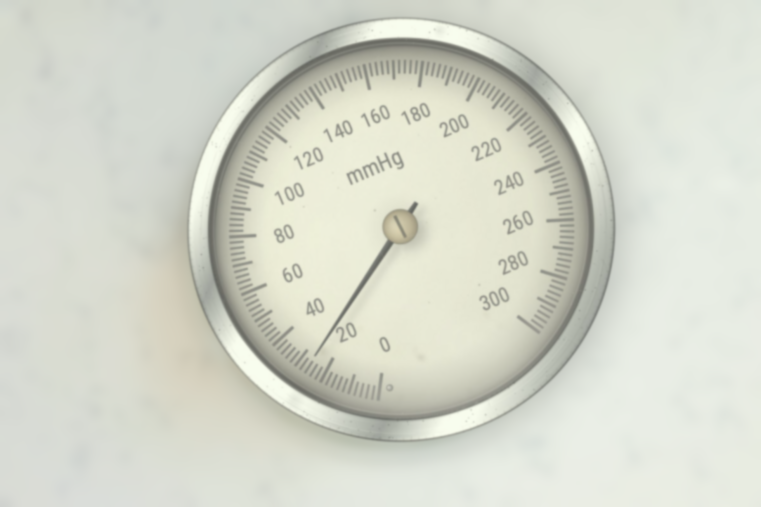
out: 26 mmHg
